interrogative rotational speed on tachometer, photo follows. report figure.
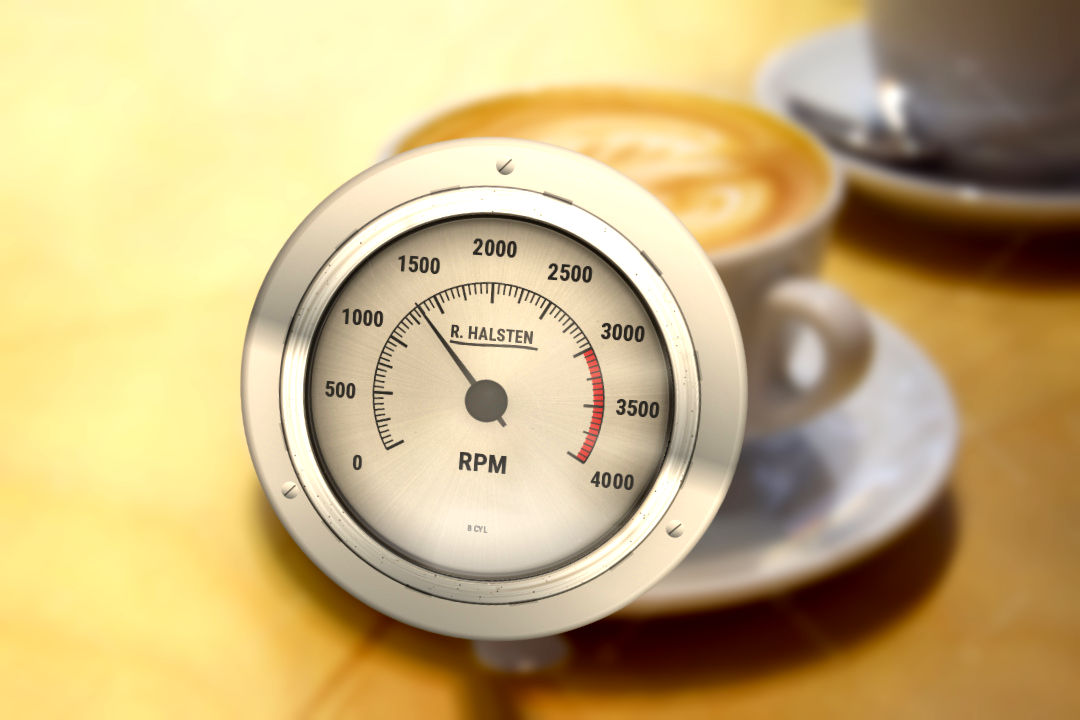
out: 1350 rpm
